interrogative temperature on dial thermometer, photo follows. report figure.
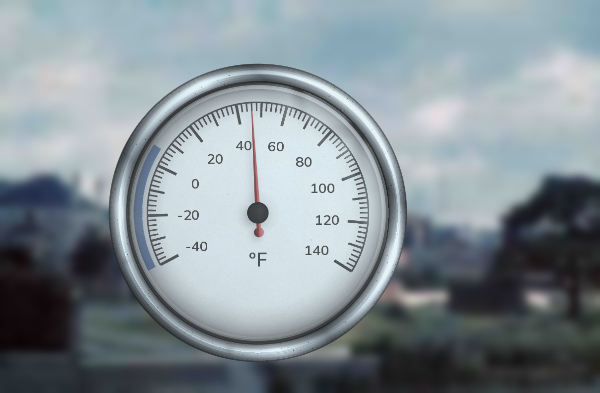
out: 46 °F
